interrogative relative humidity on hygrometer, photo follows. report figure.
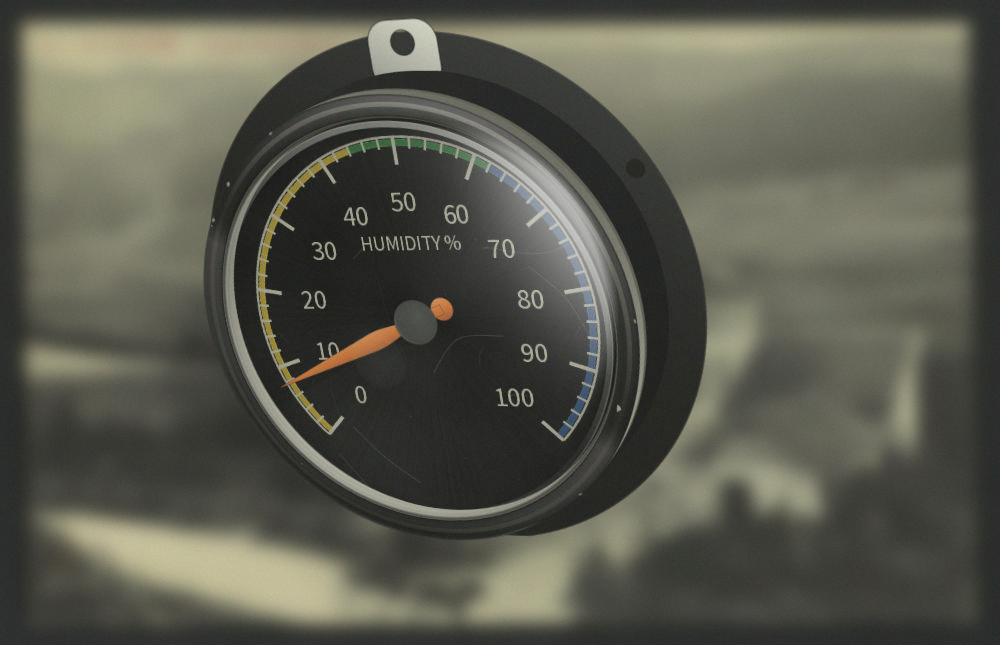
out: 8 %
